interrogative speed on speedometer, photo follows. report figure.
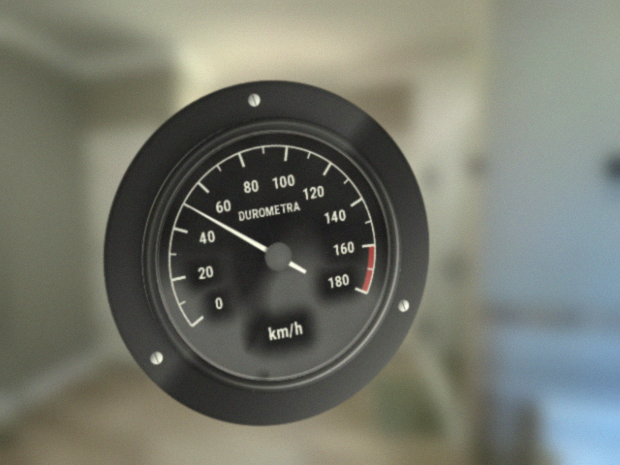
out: 50 km/h
